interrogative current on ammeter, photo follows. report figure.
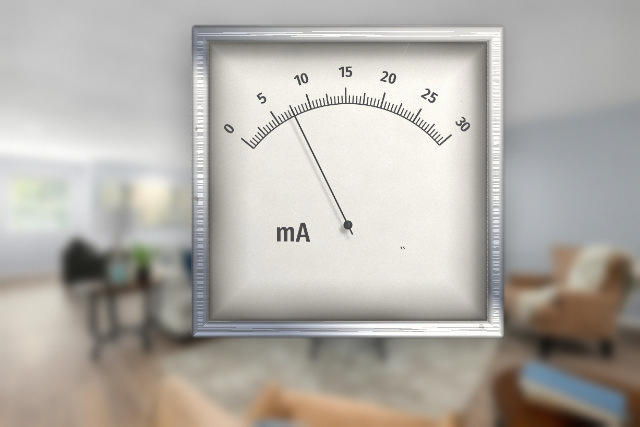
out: 7.5 mA
